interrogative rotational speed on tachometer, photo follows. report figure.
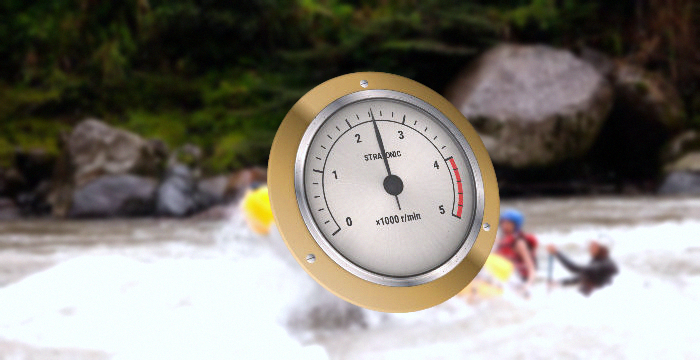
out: 2400 rpm
